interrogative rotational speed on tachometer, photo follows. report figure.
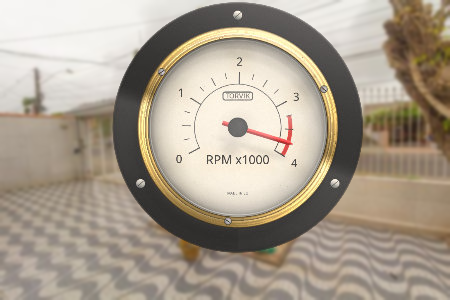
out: 3750 rpm
